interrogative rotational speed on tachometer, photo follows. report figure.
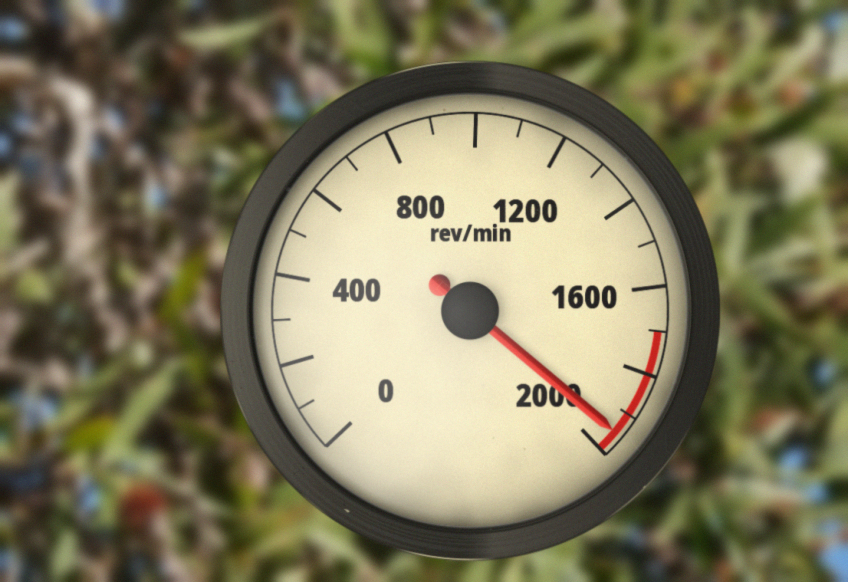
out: 1950 rpm
